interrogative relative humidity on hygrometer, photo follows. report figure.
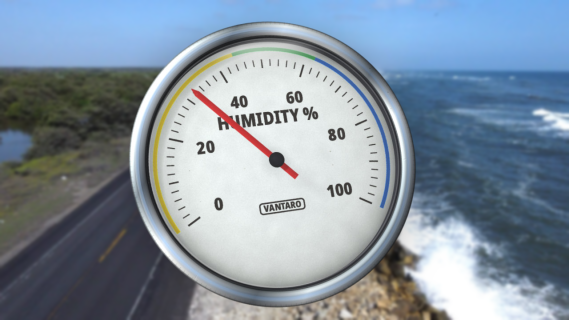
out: 32 %
